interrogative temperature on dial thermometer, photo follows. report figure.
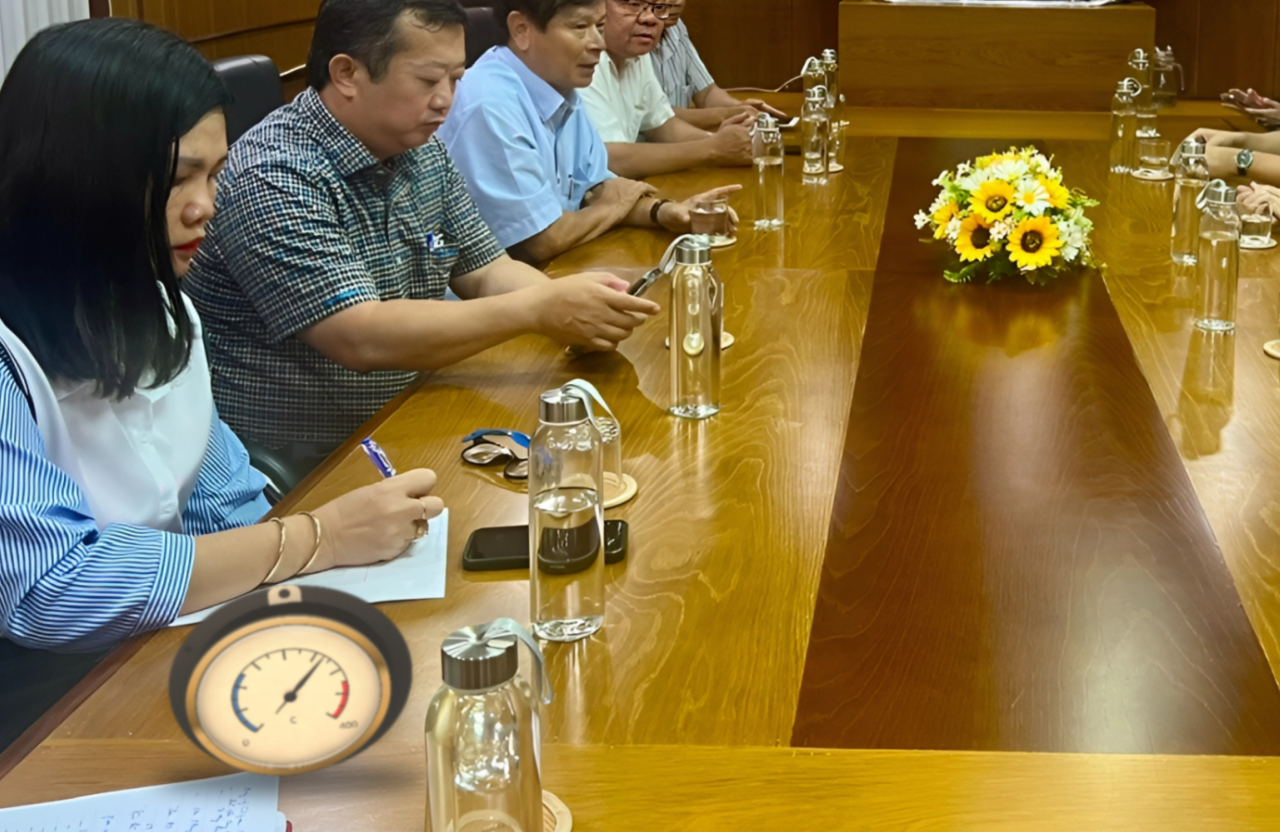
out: 262.5 °C
